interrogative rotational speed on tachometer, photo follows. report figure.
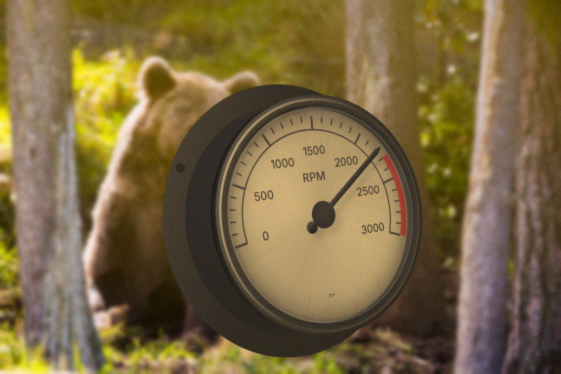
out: 2200 rpm
